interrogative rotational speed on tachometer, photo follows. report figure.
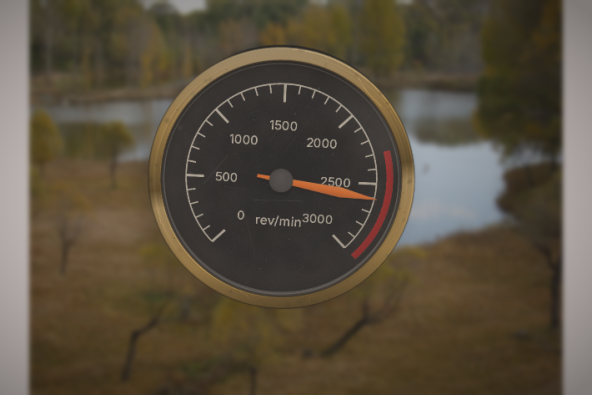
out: 2600 rpm
